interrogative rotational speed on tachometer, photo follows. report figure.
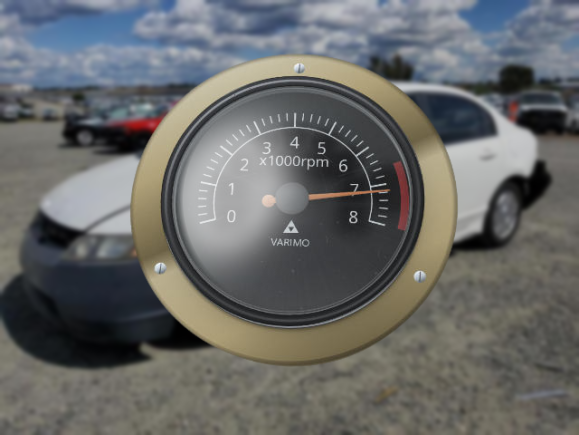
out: 7200 rpm
